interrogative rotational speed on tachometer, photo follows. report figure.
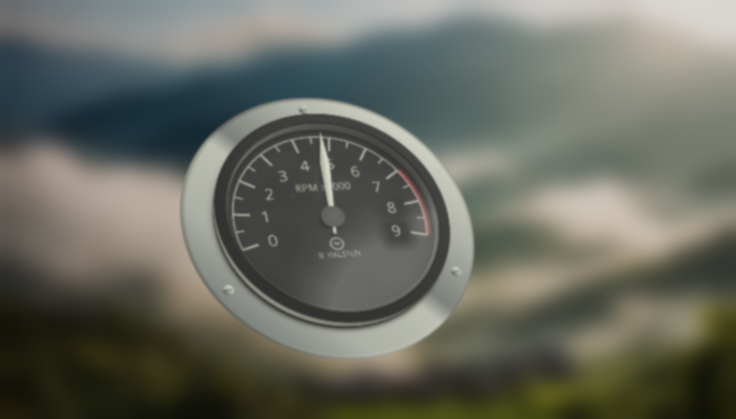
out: 4750 rpm
